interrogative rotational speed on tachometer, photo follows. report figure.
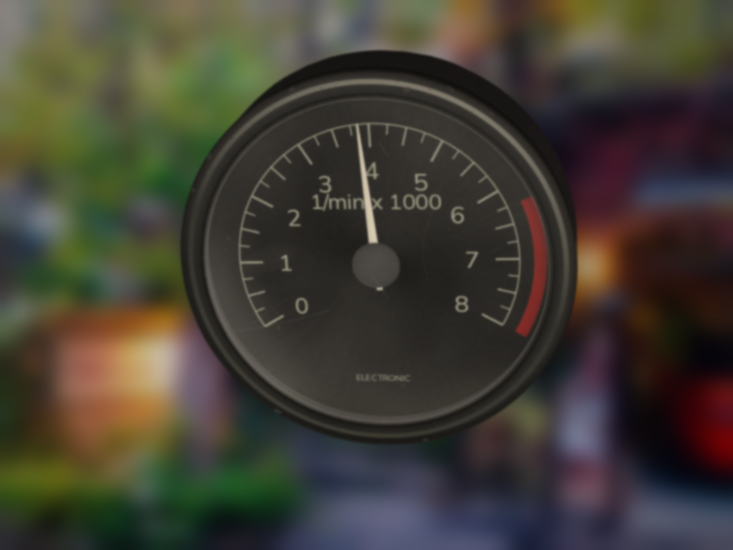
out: 3875 rpm
